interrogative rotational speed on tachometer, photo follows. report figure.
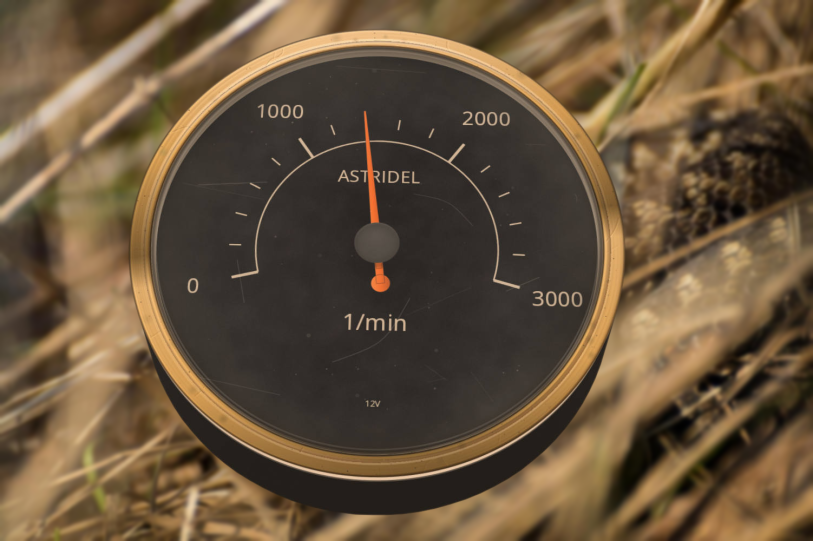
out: 1400 rpm
